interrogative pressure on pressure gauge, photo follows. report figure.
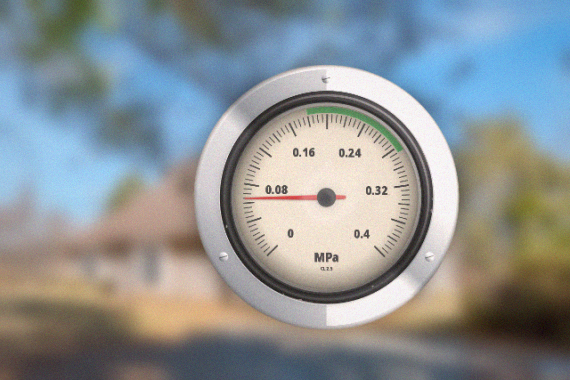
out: 0.065 MPa
